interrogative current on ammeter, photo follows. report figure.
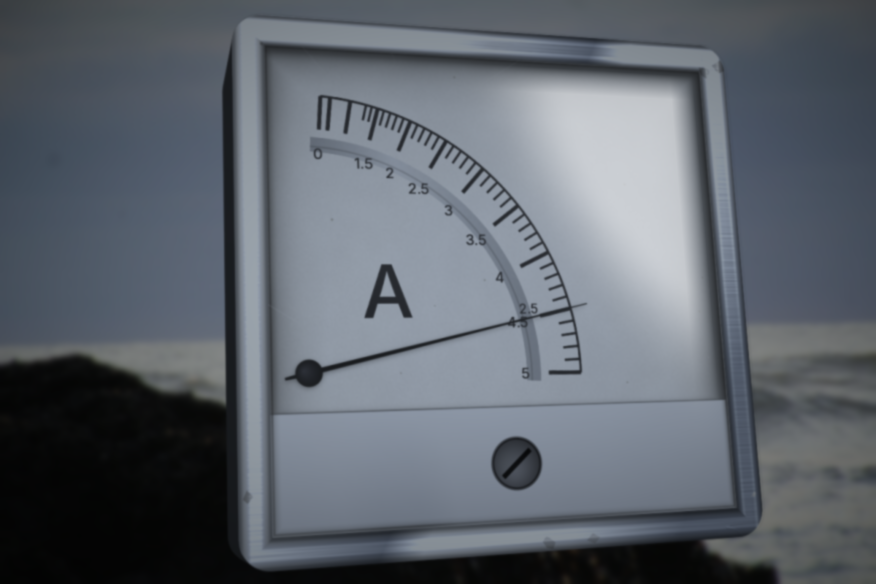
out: 4.5 A
